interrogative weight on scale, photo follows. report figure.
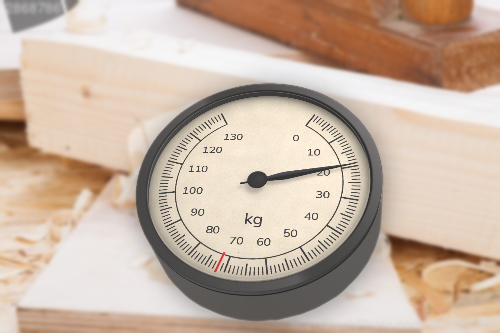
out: 20 kg
